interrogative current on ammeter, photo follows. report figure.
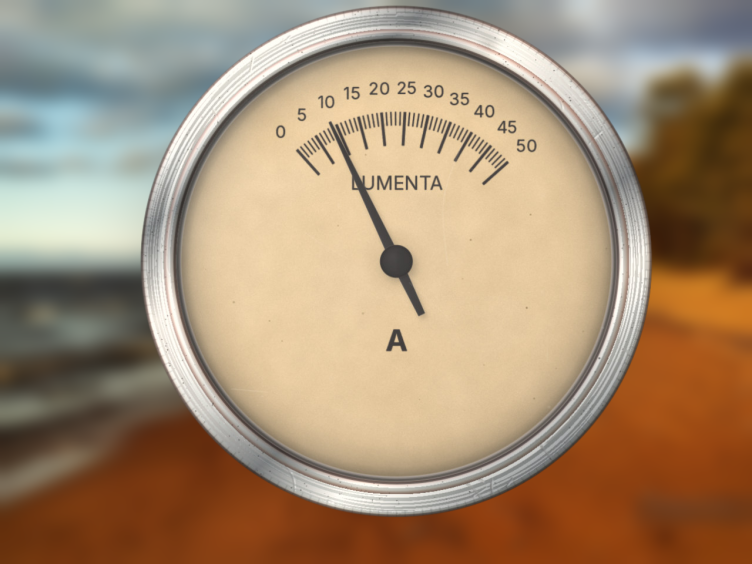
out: 9 A
